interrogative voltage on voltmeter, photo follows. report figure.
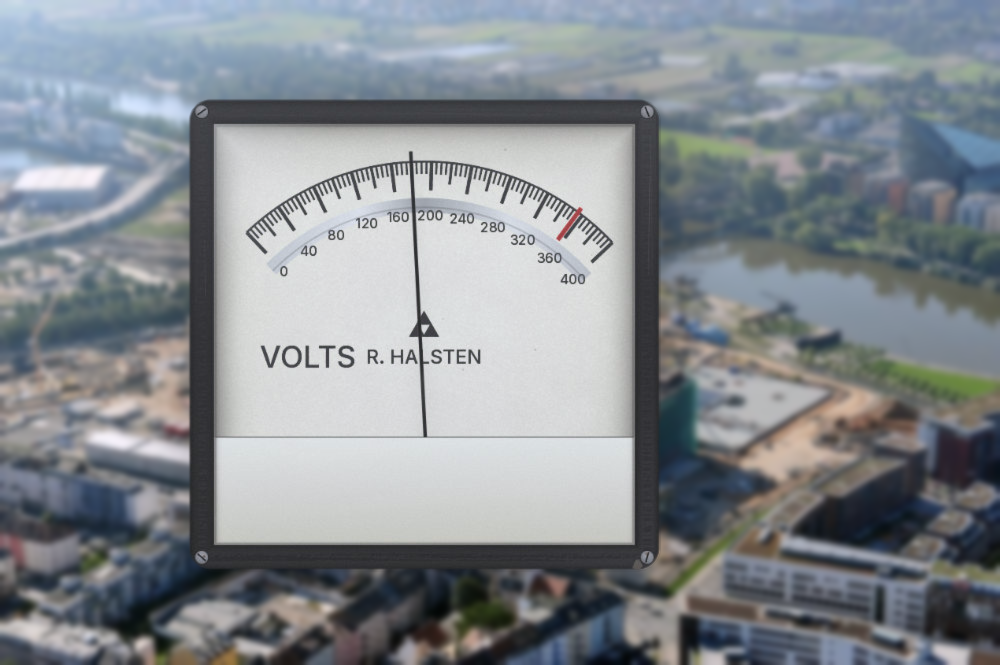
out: 180 V
